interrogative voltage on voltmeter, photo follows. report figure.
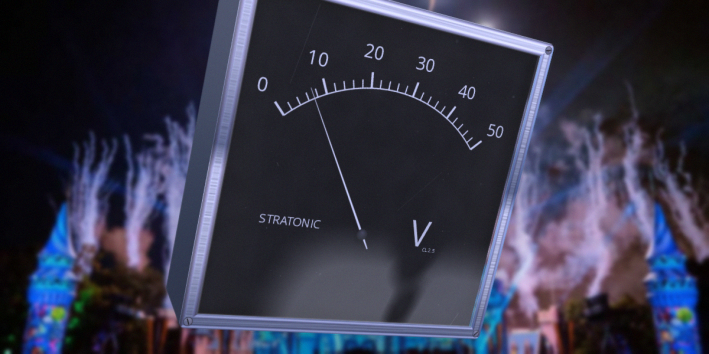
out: 7 V
